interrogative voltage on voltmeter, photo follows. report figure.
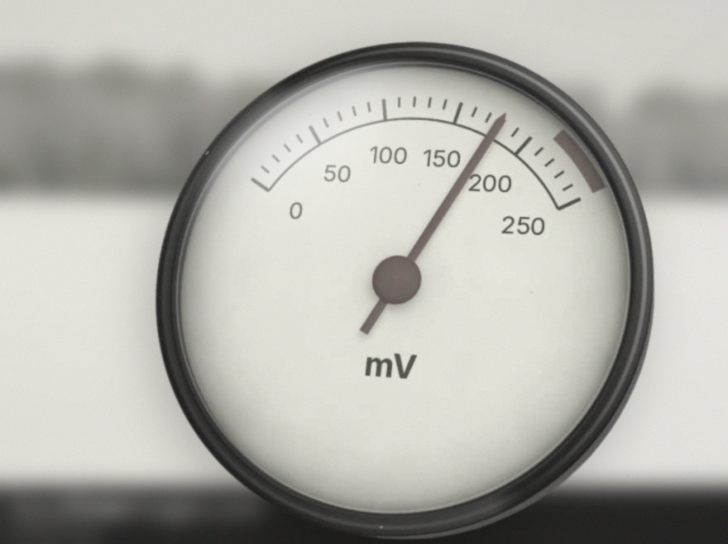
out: 180 mV
